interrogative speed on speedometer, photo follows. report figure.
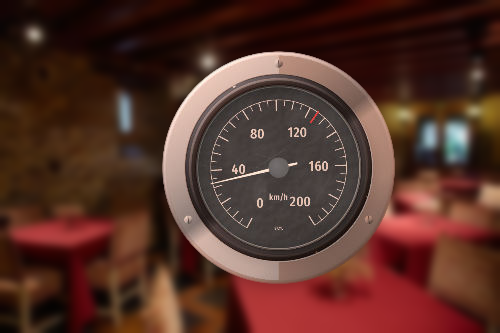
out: 32.5 km/h
